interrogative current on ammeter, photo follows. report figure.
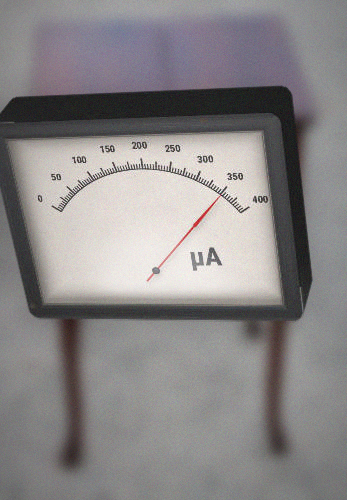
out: 350 µA
